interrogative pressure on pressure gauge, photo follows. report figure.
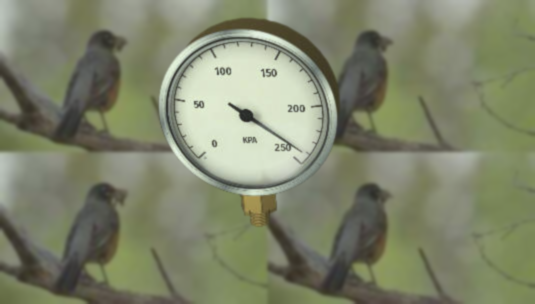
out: 240 kPa
